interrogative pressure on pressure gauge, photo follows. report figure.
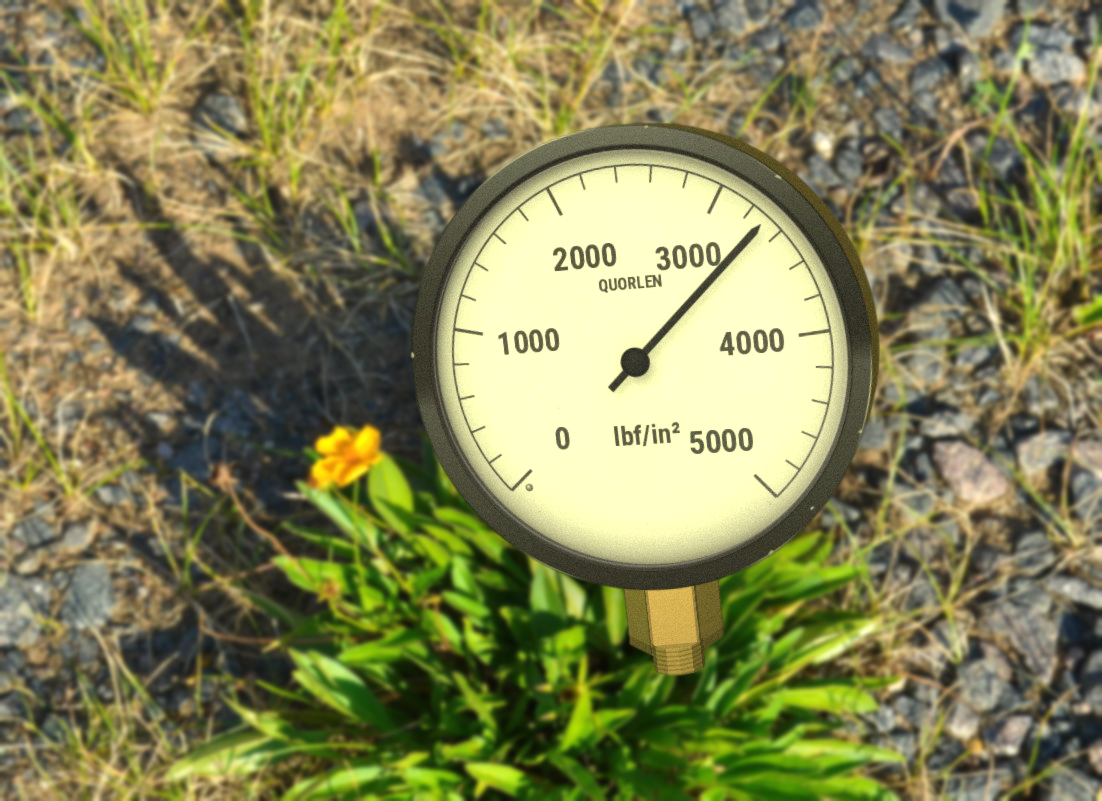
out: 3300 psi
